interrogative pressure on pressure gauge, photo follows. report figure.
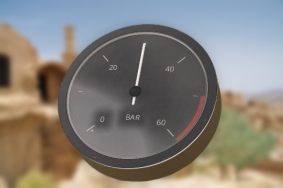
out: 30 bar
